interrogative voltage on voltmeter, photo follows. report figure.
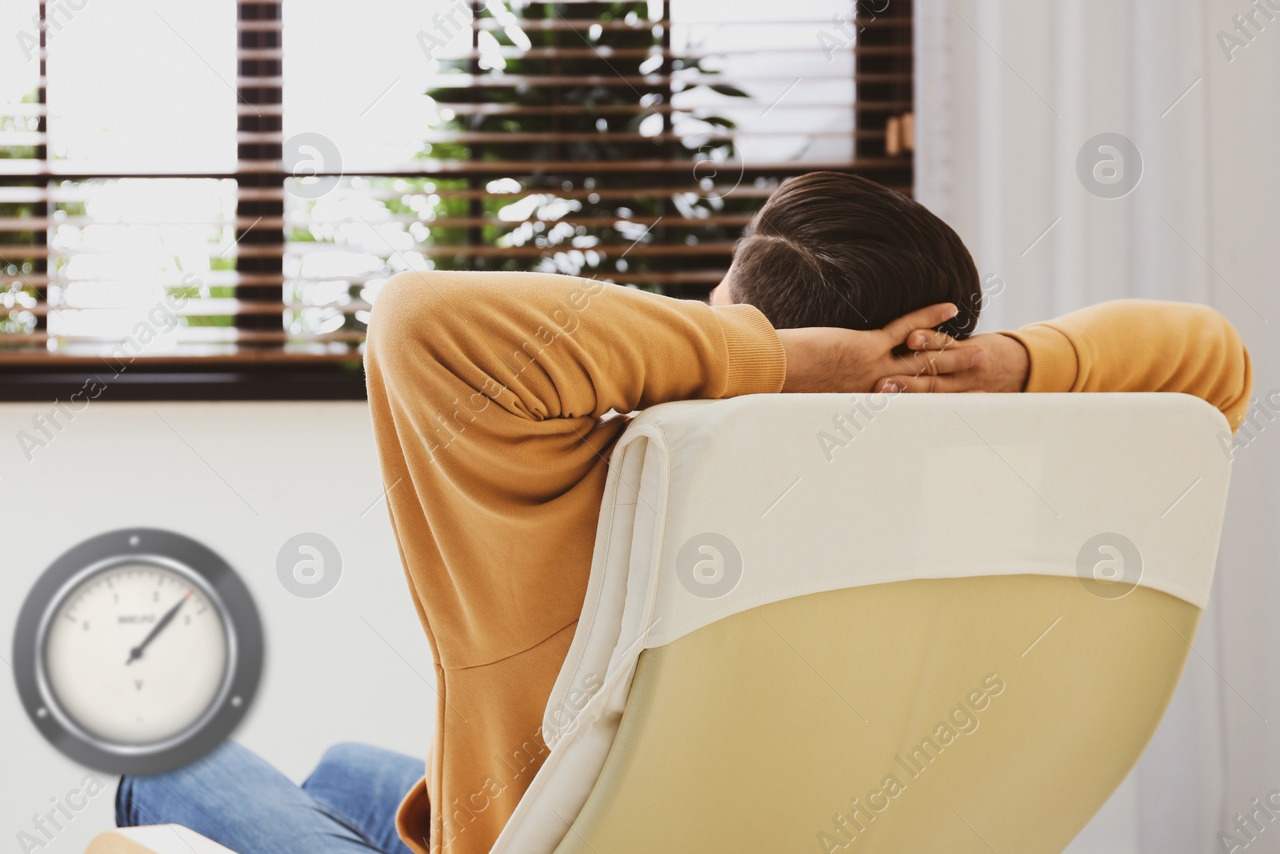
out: 2.6 V
